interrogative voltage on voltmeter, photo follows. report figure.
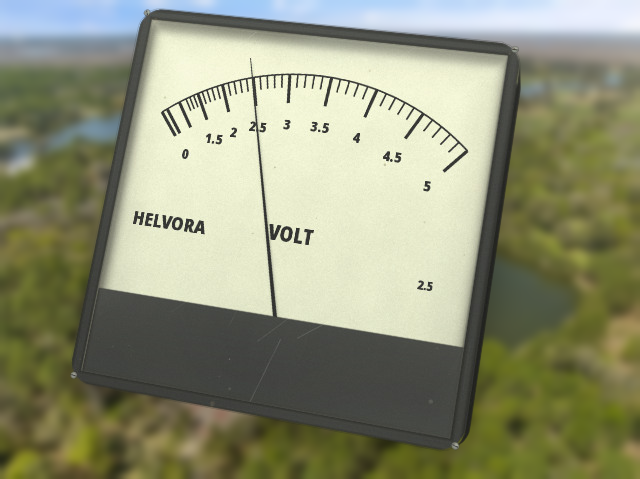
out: 2.5 V
